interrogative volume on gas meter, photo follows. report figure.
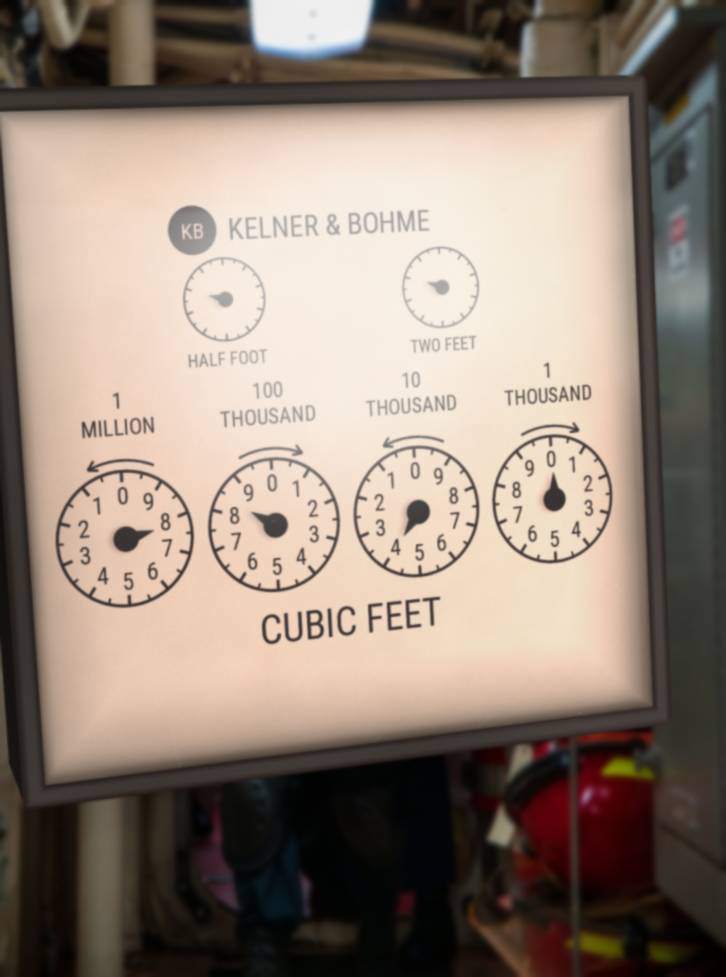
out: 784000 ft³
